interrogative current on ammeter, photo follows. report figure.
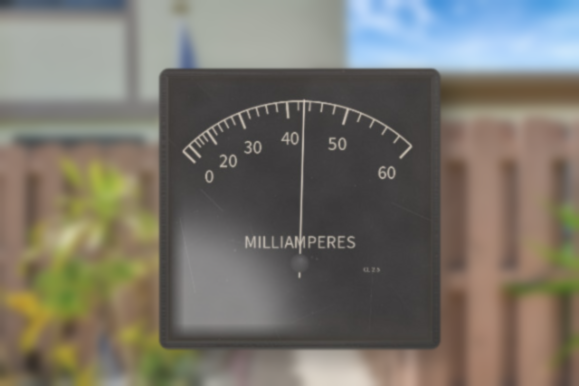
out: 43 mA
